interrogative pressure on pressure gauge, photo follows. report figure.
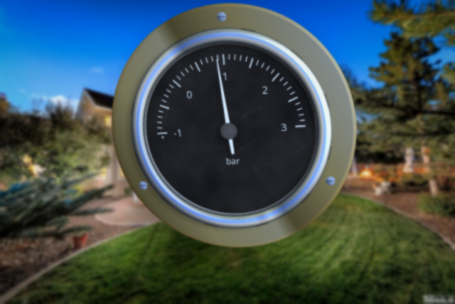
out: 0.9 bar
